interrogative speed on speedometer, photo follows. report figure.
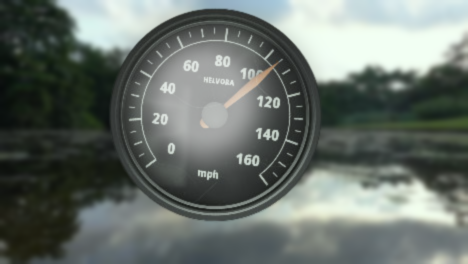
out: 105 mph
